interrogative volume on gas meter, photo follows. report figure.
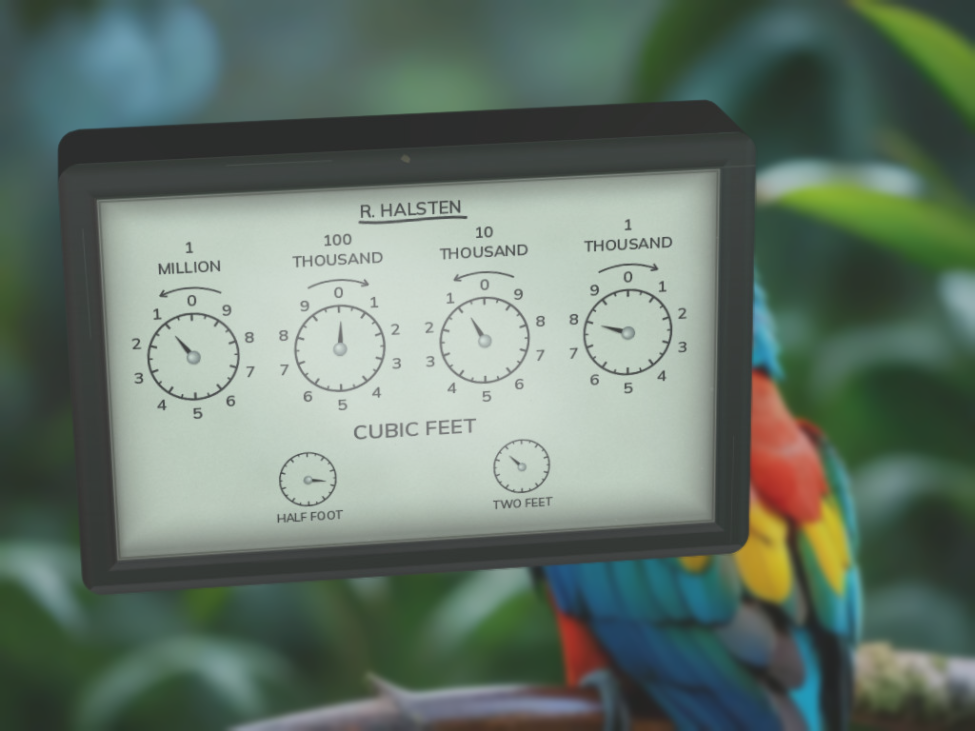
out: 100800 ft³
